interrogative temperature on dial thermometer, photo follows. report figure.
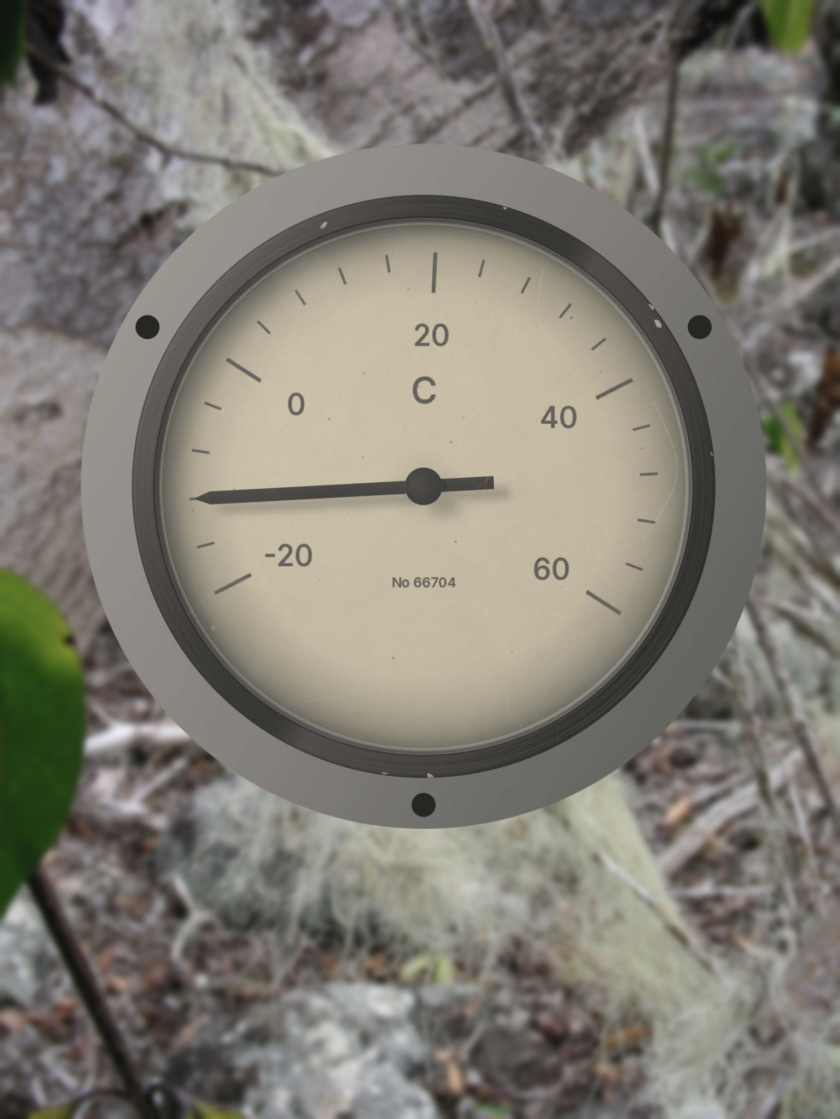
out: -12 °C
